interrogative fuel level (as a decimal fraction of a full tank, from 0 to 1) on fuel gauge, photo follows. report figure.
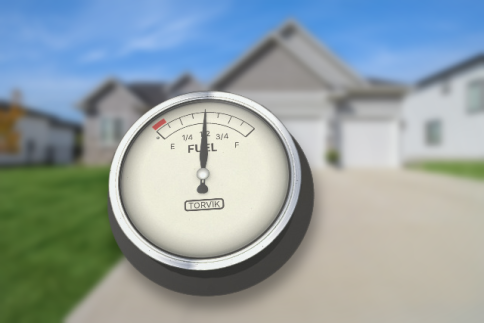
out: 0.5
